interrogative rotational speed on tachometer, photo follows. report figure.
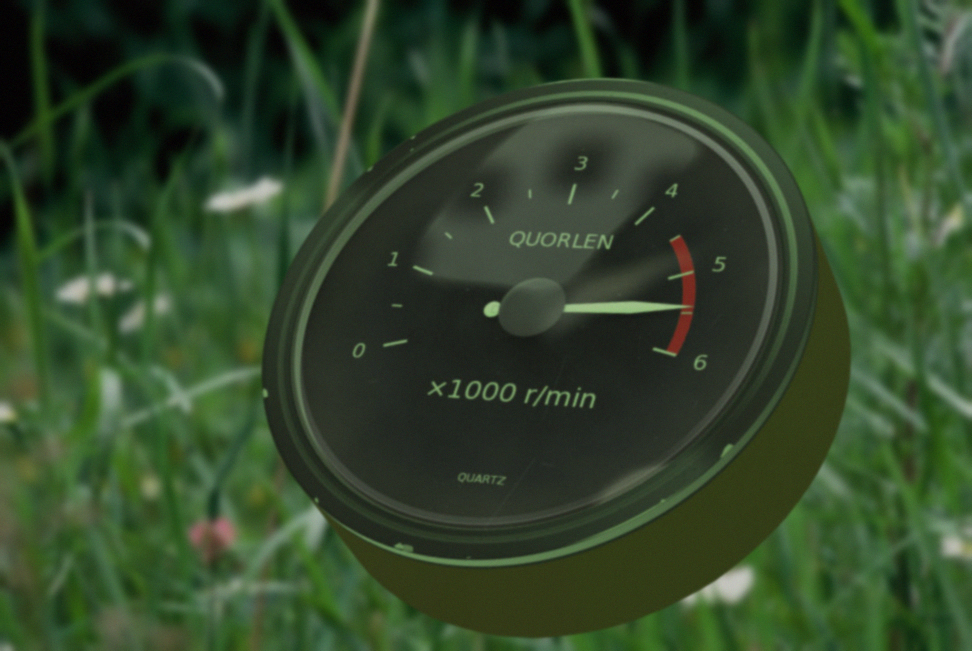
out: 5500 rpm
